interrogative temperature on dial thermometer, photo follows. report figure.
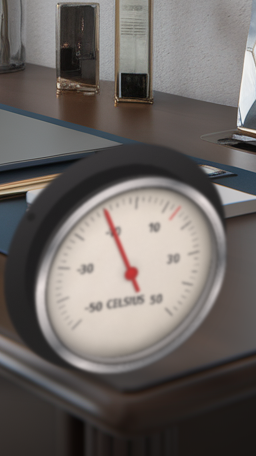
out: -10 °C
